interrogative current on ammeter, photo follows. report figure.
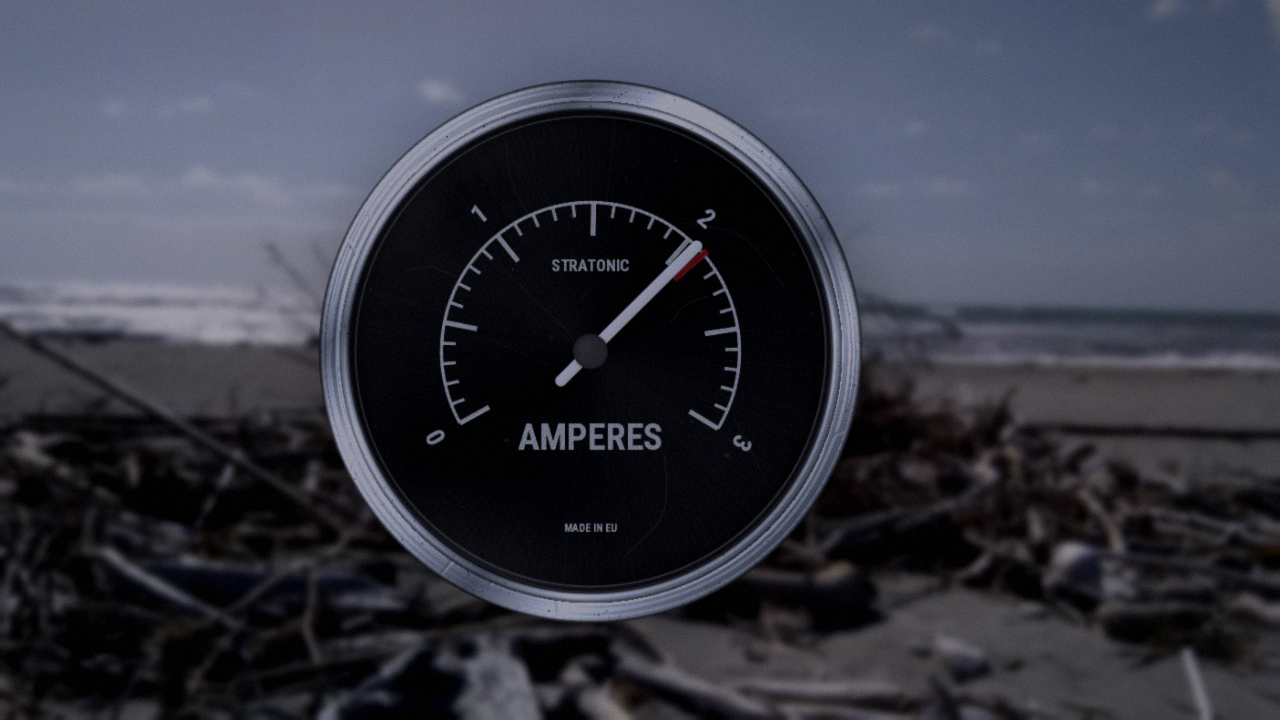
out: 2.05 A
